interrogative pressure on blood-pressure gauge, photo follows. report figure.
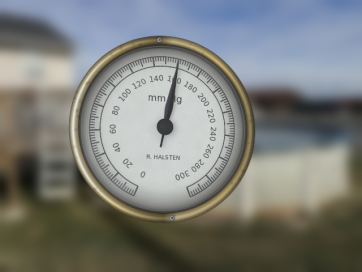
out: 160 mmHg
